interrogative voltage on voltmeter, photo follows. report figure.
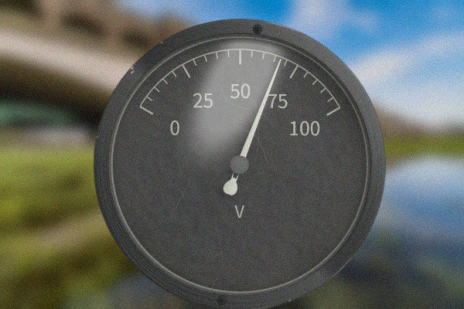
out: 67.5 V
